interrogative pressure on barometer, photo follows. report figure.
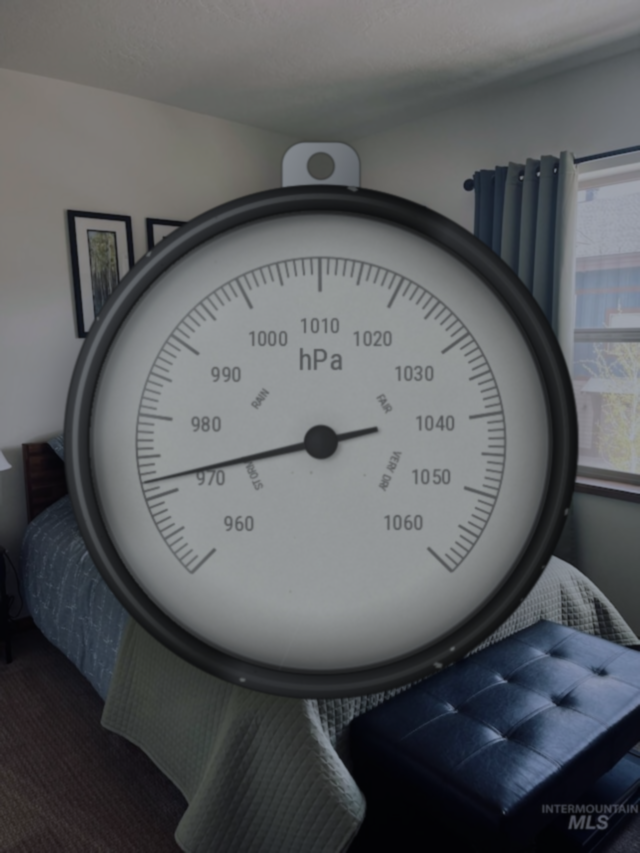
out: 972 hPa
